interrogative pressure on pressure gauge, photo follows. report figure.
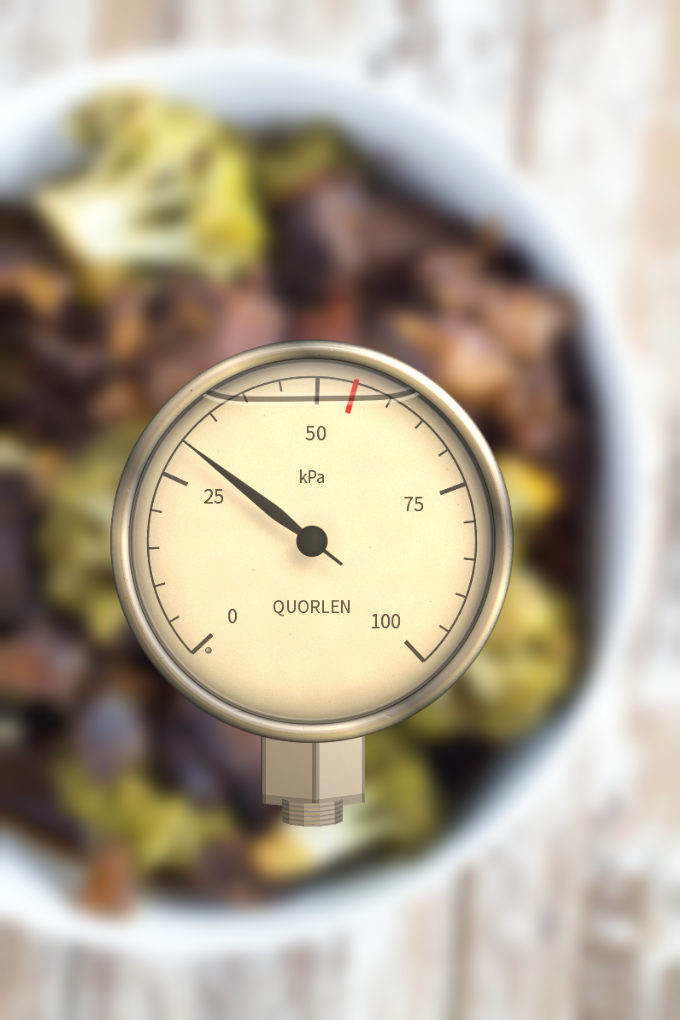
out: 30 kPa
